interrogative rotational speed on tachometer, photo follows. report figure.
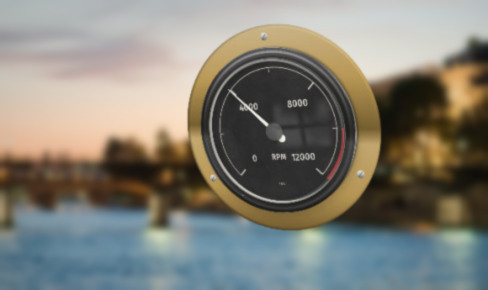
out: 4000 rpm
